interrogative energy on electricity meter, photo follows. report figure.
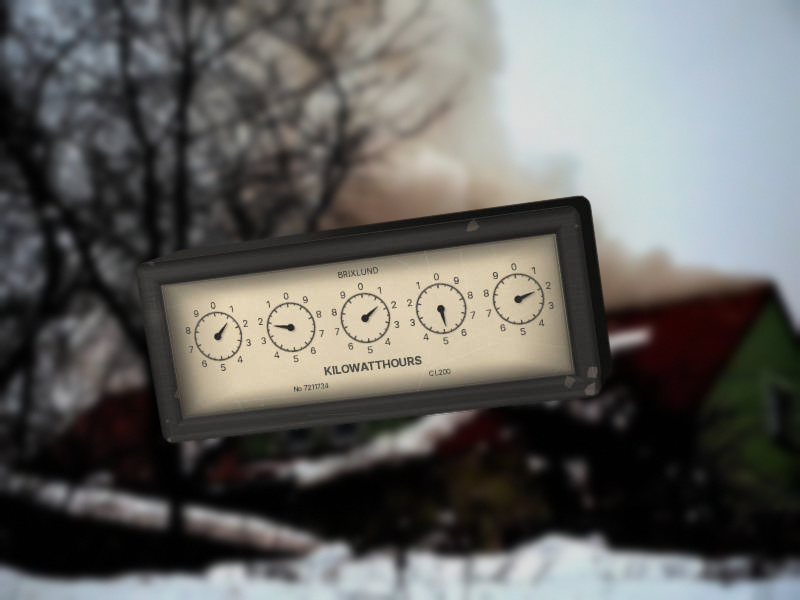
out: 12152 kWh
